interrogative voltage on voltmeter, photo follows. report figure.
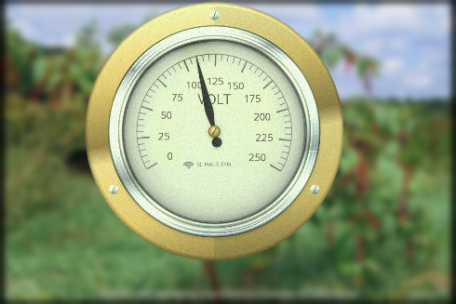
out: 110 V
